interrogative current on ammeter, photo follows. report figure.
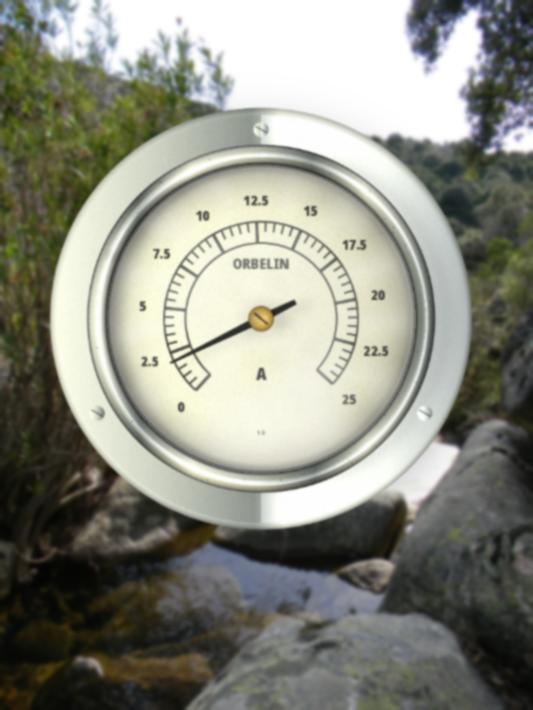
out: 2 A
